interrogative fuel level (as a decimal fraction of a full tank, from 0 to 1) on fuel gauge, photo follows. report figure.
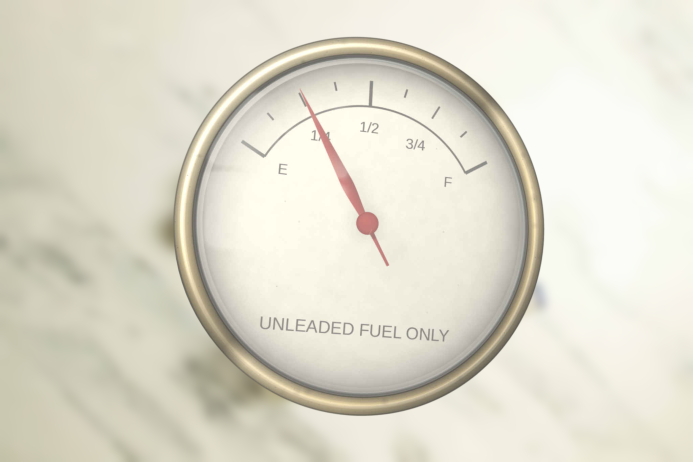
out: 0.25
